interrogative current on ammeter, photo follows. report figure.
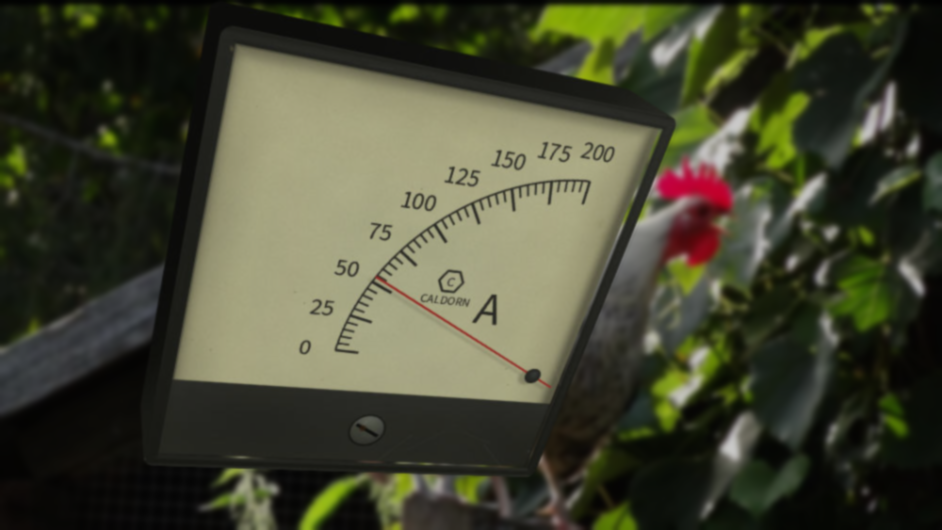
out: 55 A
